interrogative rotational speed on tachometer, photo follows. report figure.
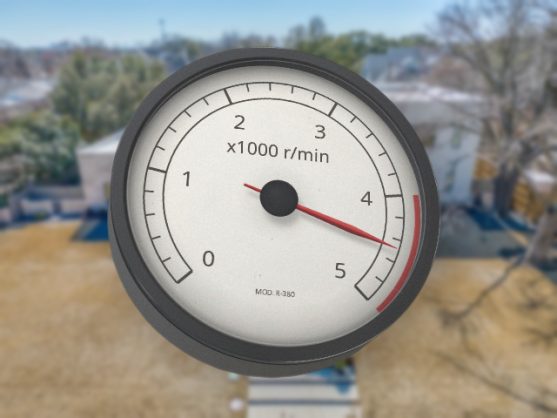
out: 4500 rpm
